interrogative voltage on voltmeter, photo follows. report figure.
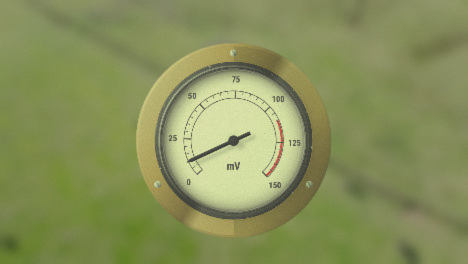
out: 10 mV
